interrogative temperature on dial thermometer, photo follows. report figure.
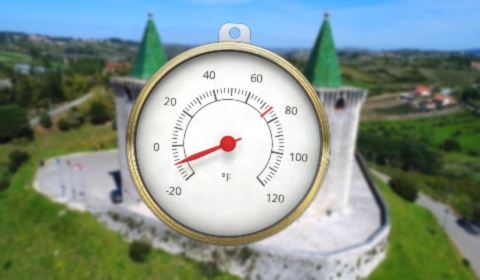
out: -10 °F
